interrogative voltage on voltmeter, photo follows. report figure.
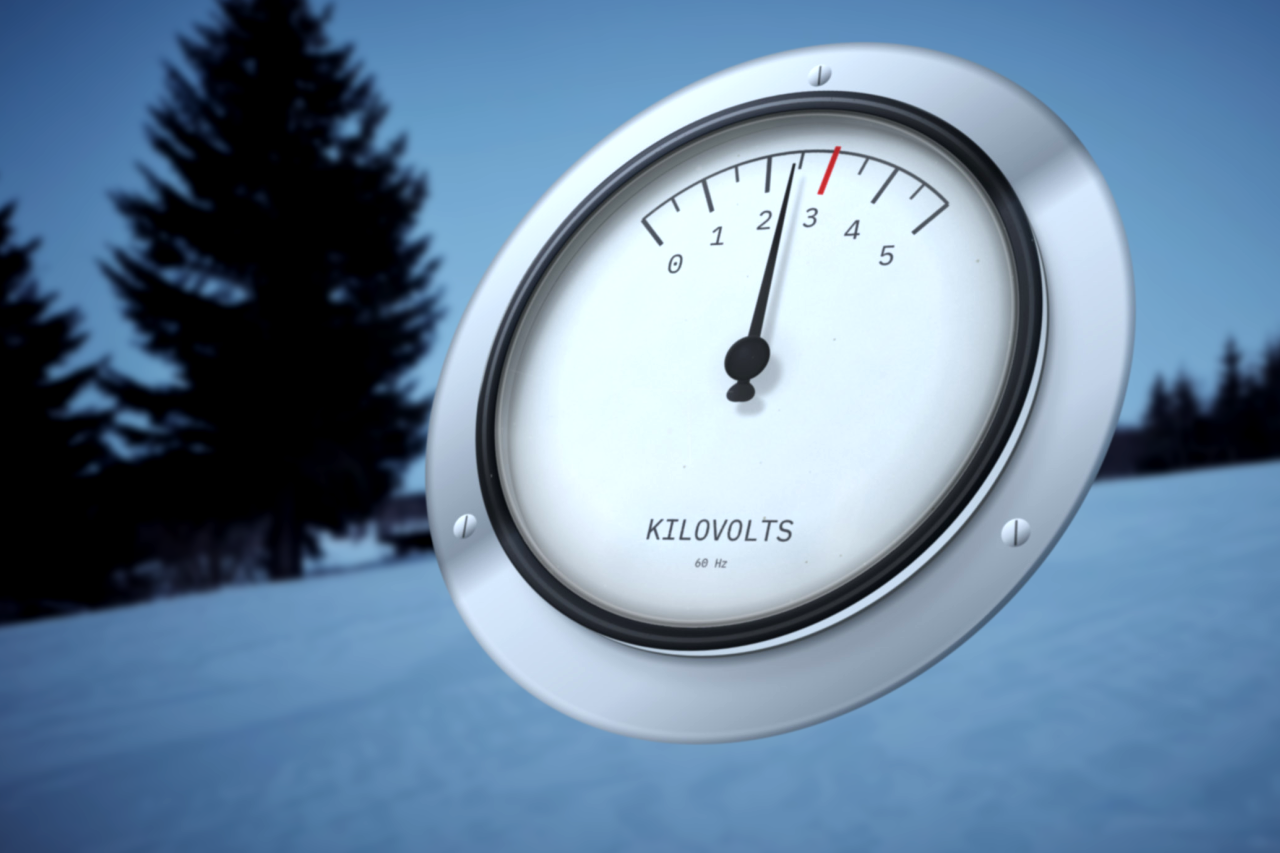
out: 2.5 kV
